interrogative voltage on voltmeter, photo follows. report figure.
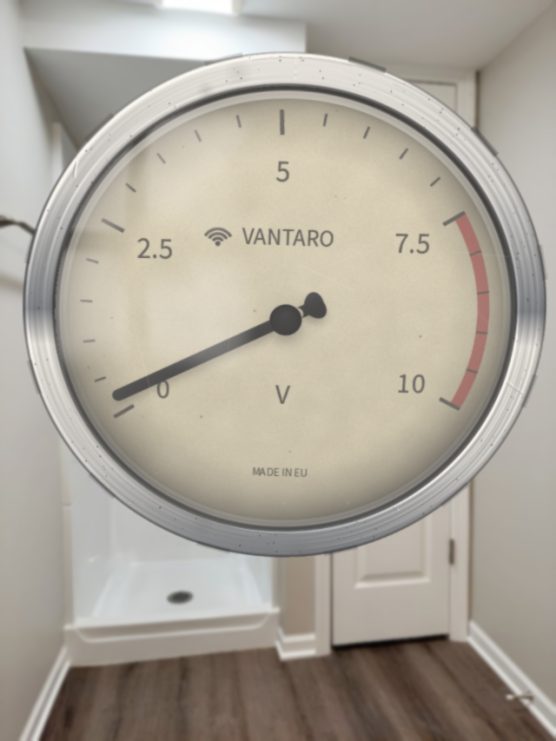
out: 0.25 V
